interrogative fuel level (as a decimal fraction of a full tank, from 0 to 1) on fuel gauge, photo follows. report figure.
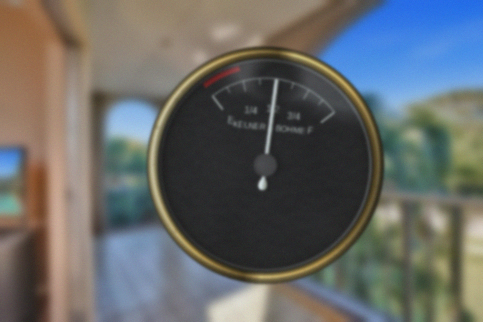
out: 0.5
